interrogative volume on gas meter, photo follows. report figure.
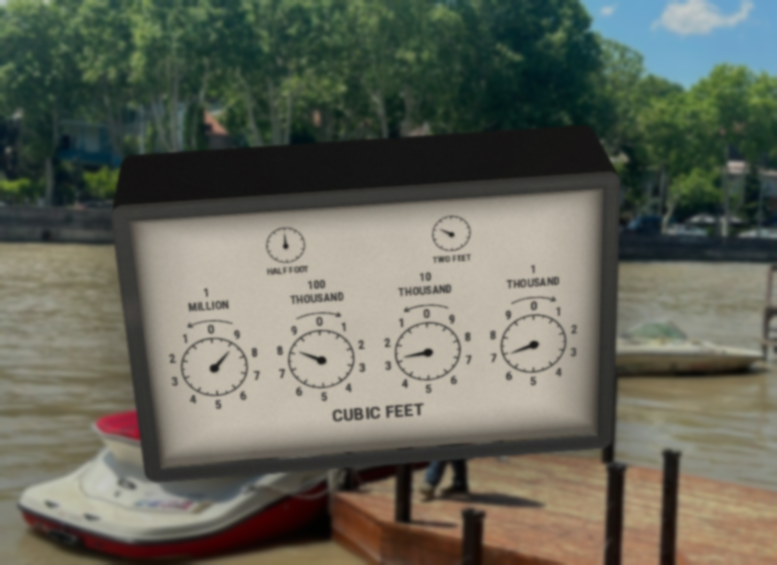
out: 882700 ft³
